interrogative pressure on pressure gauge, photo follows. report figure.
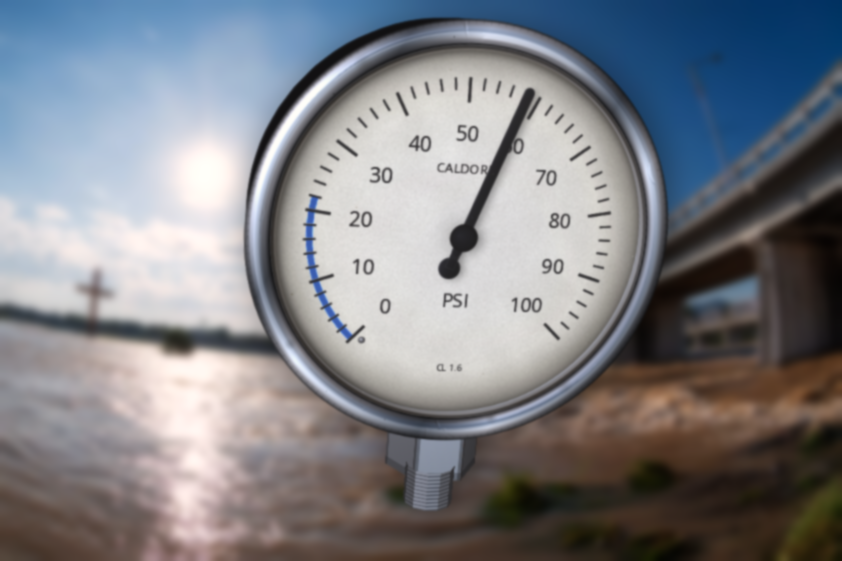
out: 58 psi
